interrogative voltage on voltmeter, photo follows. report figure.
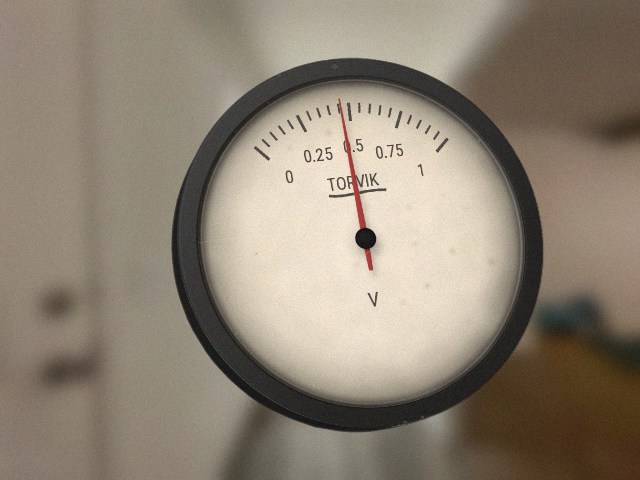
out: 0.45 V
